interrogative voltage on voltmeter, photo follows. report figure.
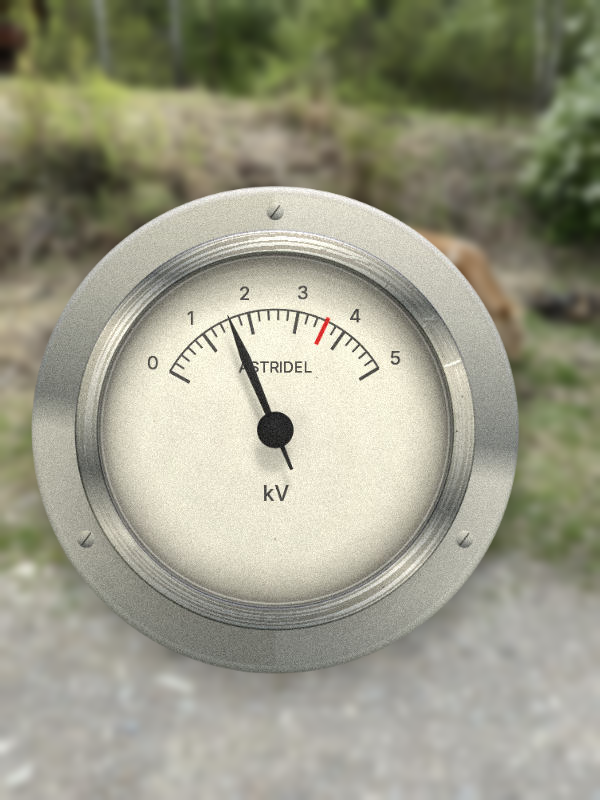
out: 1.6 kV
